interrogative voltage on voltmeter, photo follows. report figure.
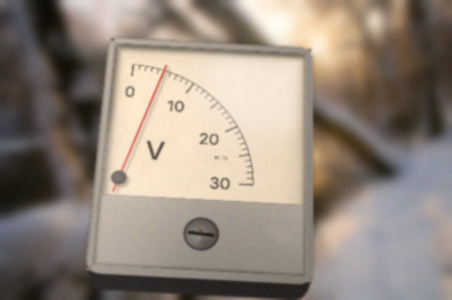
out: 5 V
